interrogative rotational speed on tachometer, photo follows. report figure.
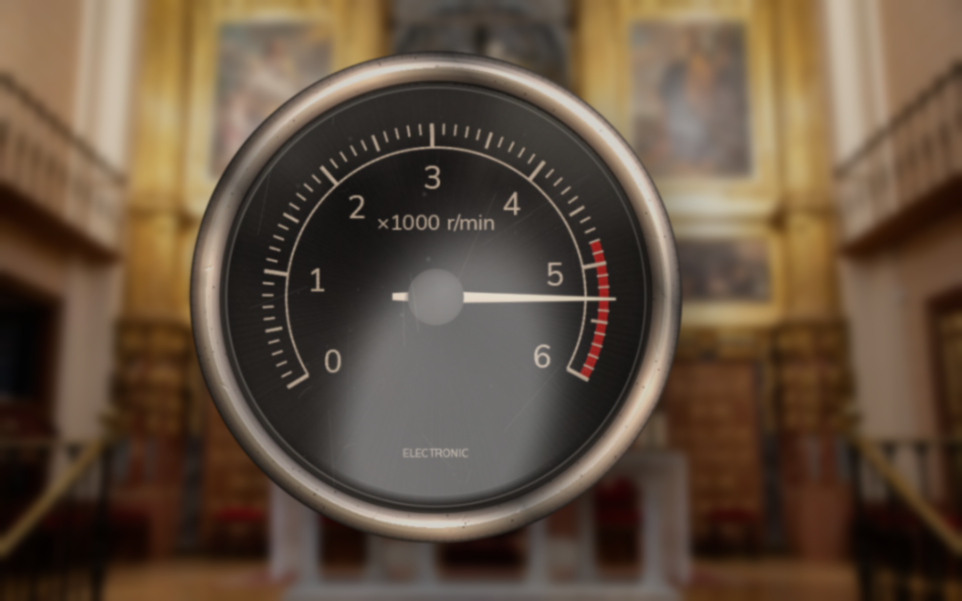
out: 5300 rpm
